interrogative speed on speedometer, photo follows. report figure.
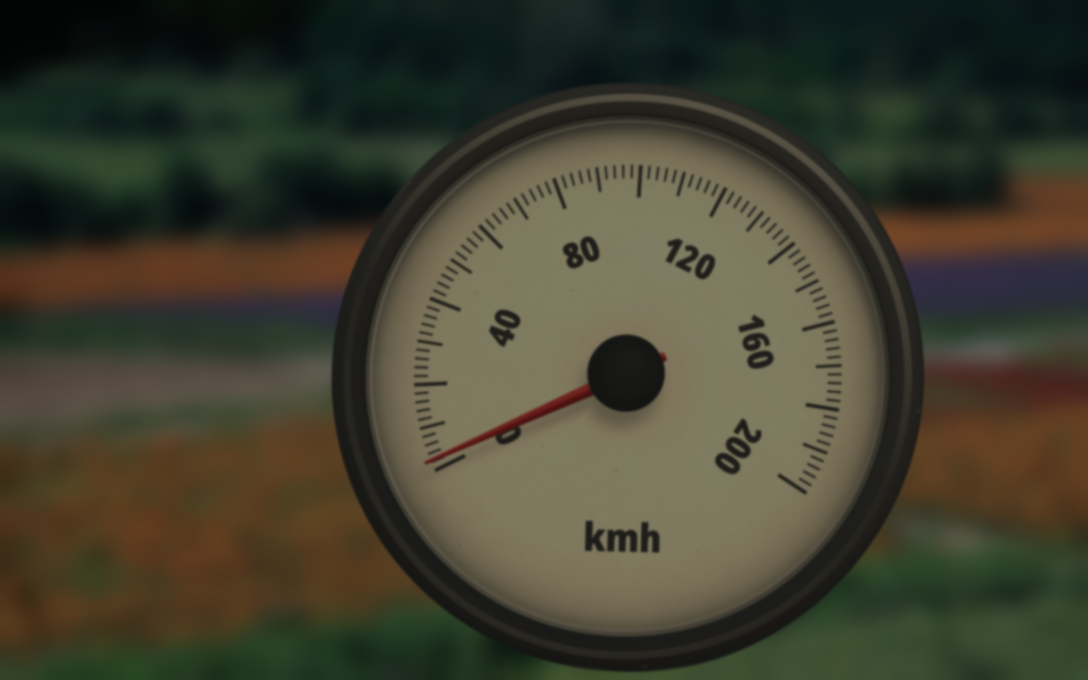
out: 2 km/h
